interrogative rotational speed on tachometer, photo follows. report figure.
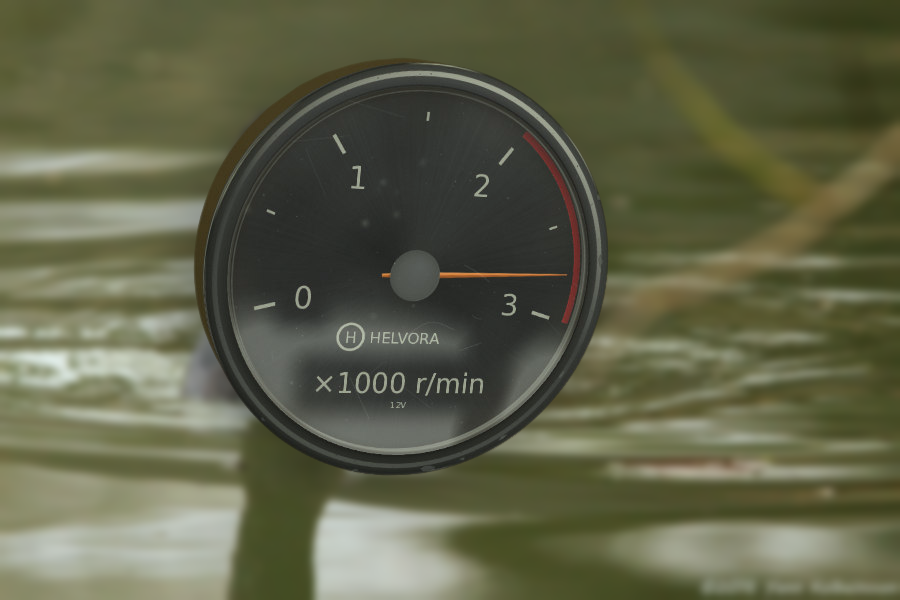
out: 2750 rpm
